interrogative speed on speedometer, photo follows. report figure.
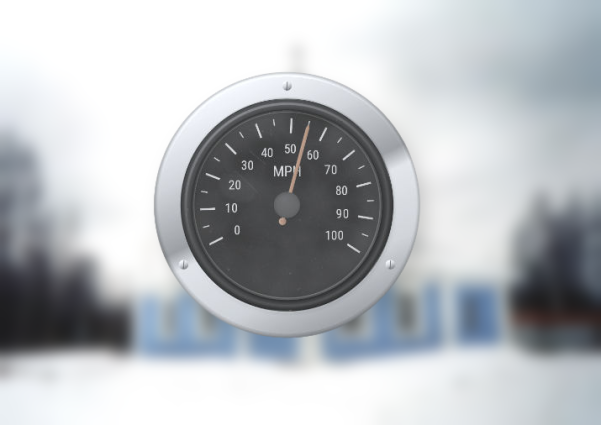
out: 55 mph
